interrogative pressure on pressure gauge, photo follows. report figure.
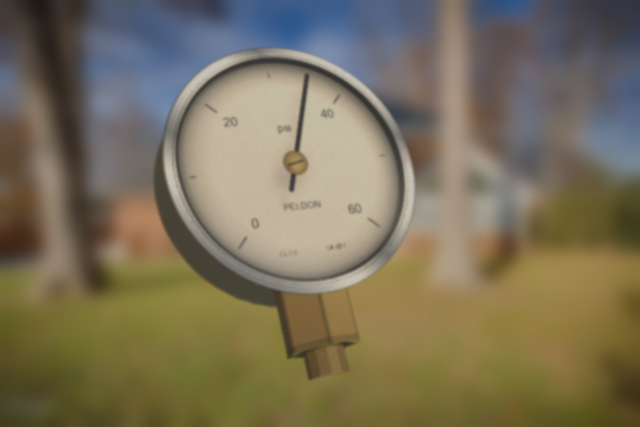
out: 35 psi
